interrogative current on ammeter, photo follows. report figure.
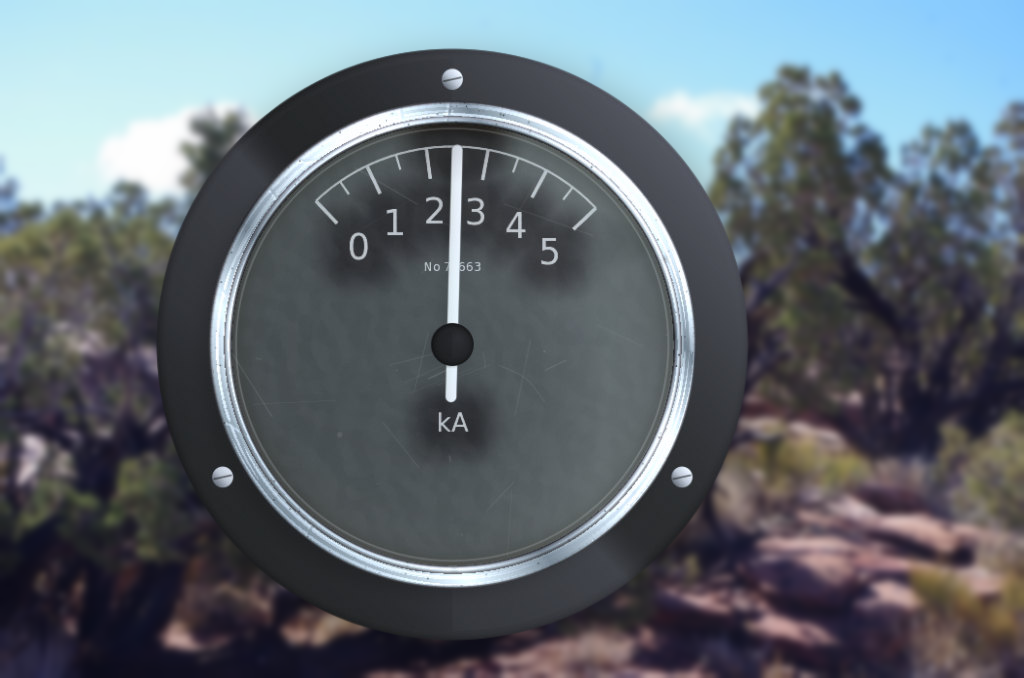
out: 2.5 kA
